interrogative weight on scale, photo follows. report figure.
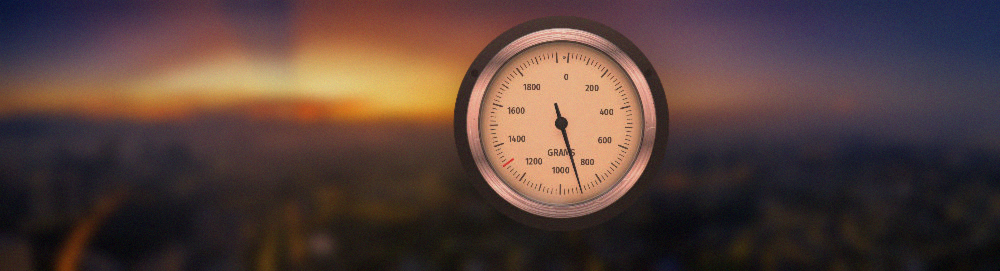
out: 900 g
